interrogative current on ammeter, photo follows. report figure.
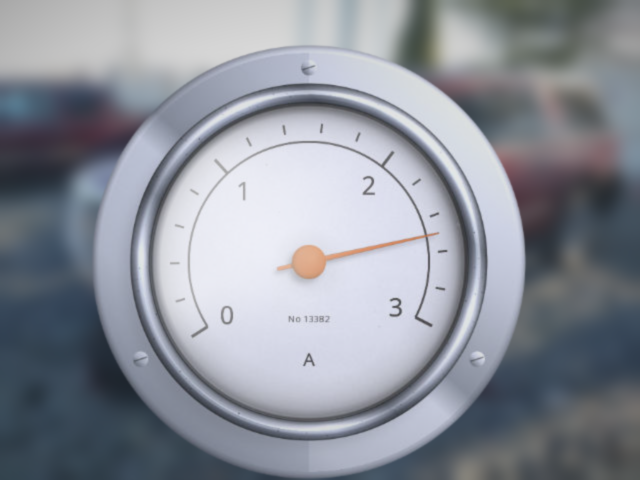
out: 2.5 A
